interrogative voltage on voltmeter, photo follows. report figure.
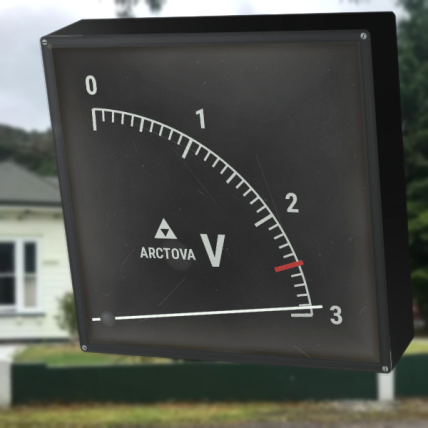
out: 2.9 V
